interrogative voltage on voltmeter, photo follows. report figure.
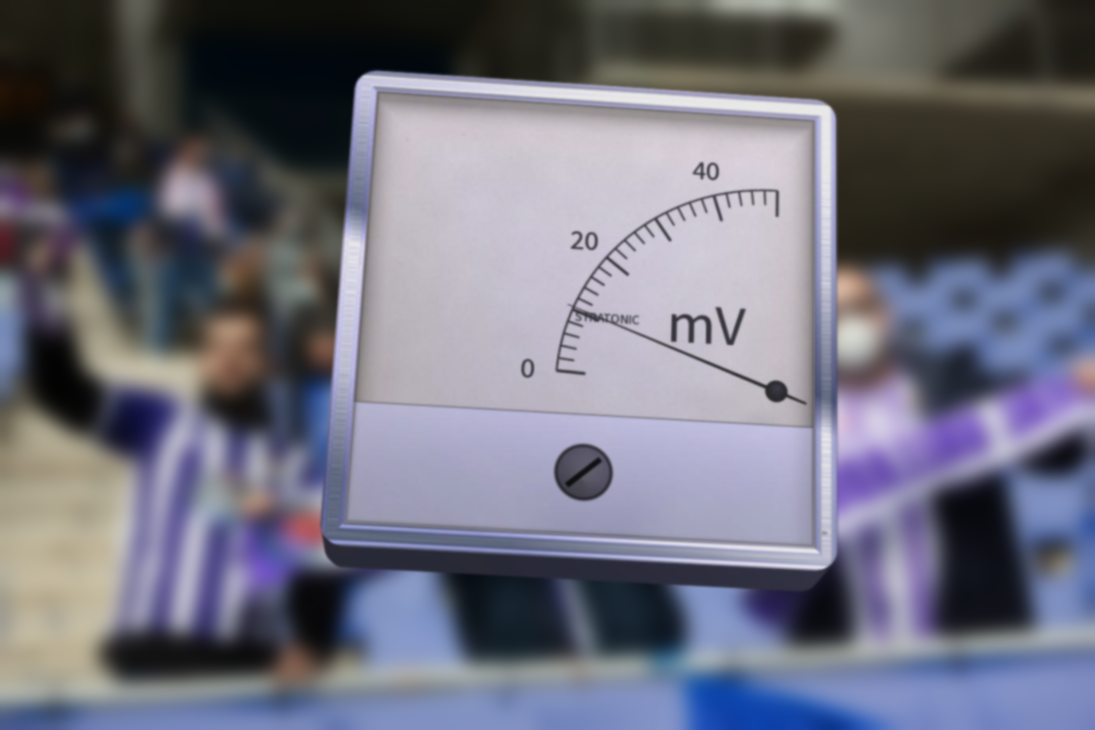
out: 10 mV
